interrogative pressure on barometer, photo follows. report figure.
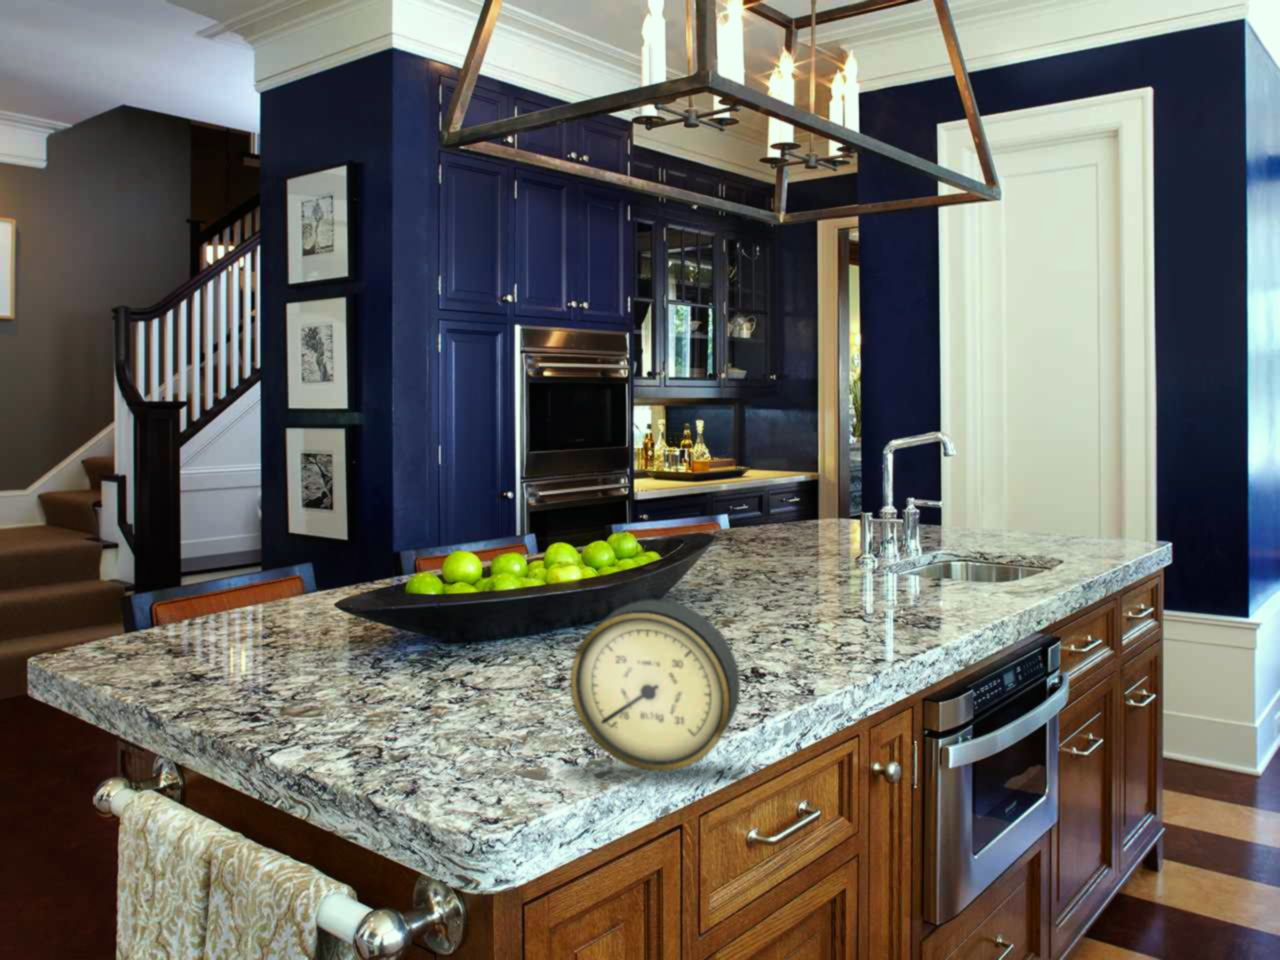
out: 28.1 inHg
